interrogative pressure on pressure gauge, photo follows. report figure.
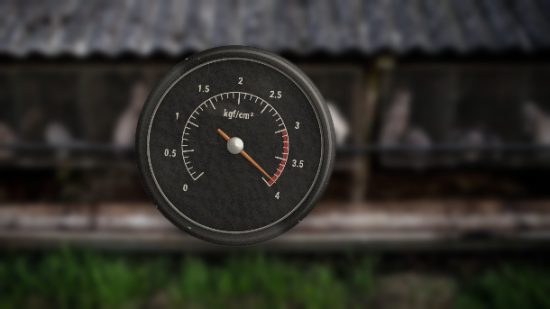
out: 3.9 kg/cm²
